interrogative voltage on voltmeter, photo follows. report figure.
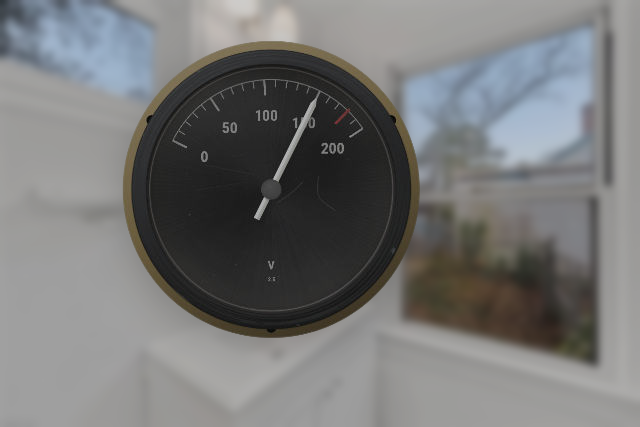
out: 150 V
